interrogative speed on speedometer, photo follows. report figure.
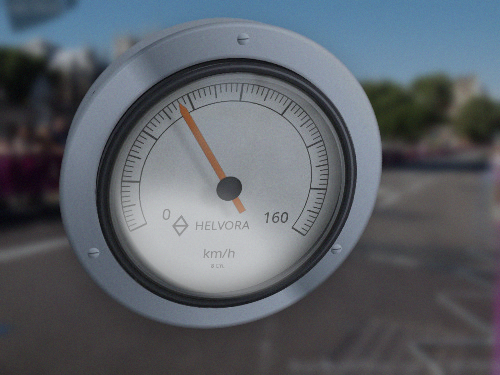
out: 56 km/h
